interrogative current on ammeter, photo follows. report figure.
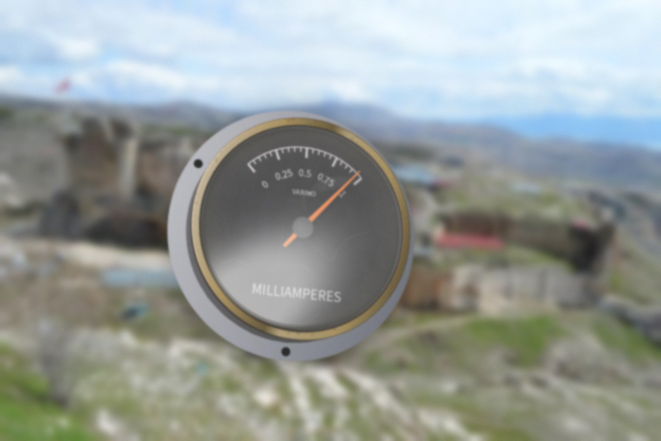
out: 0.95 mA
